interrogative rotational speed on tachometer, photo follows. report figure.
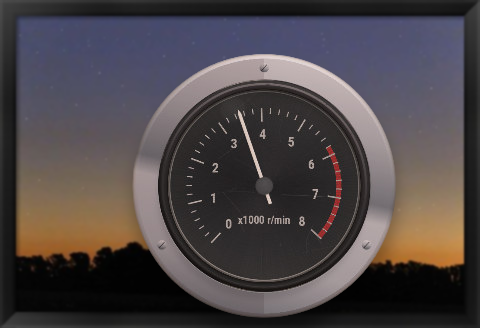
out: 3500 rpm
